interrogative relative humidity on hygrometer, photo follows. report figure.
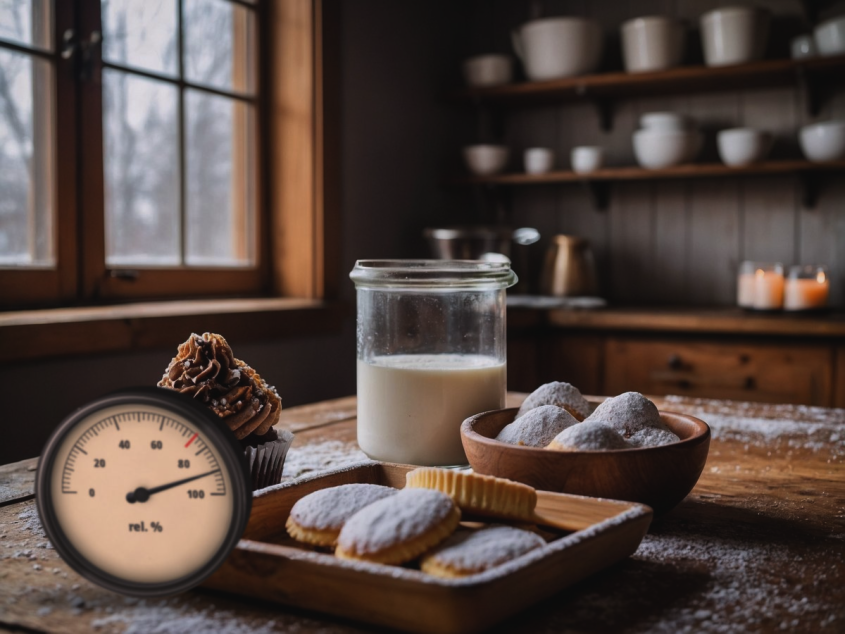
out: 90 %
